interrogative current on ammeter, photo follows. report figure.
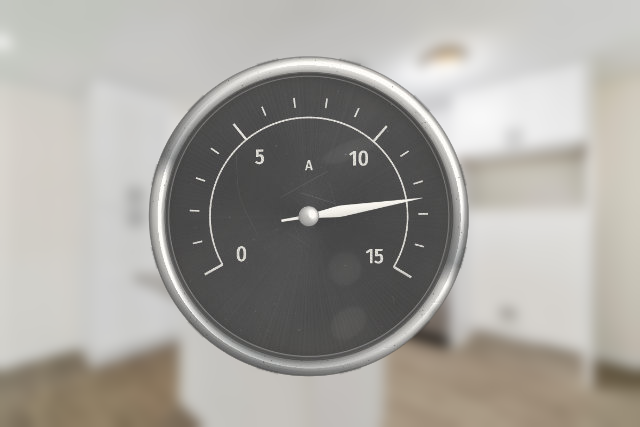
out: 12.5 A
